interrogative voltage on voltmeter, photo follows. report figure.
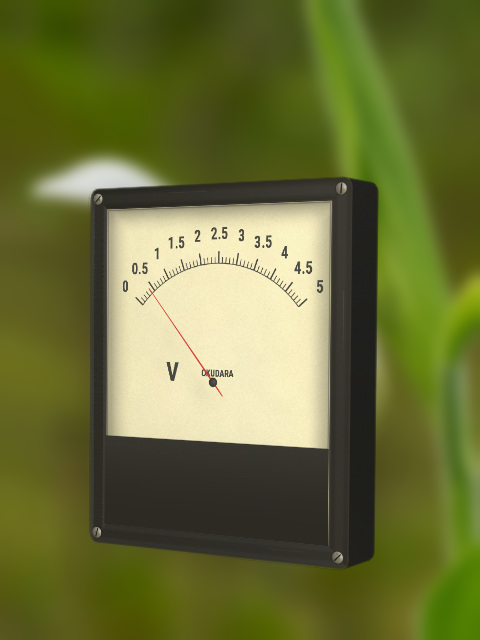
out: 0.5 V
